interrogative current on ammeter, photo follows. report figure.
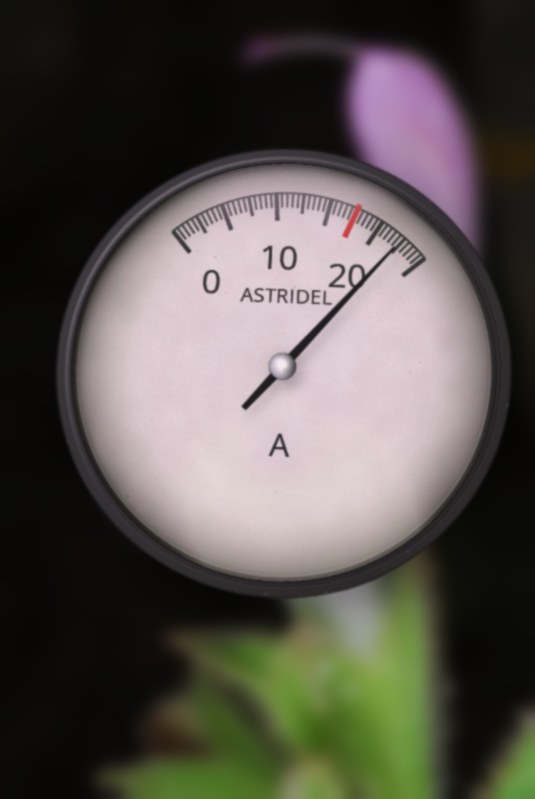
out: 22.5 A
